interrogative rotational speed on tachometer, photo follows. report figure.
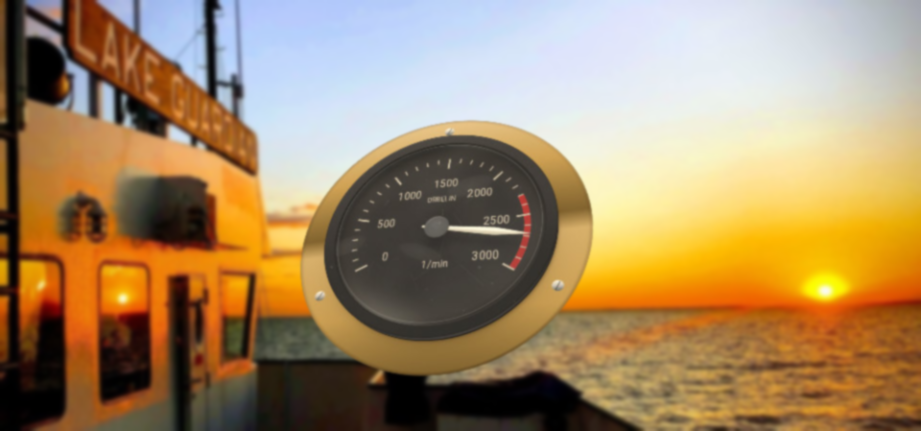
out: 2700 rpm
